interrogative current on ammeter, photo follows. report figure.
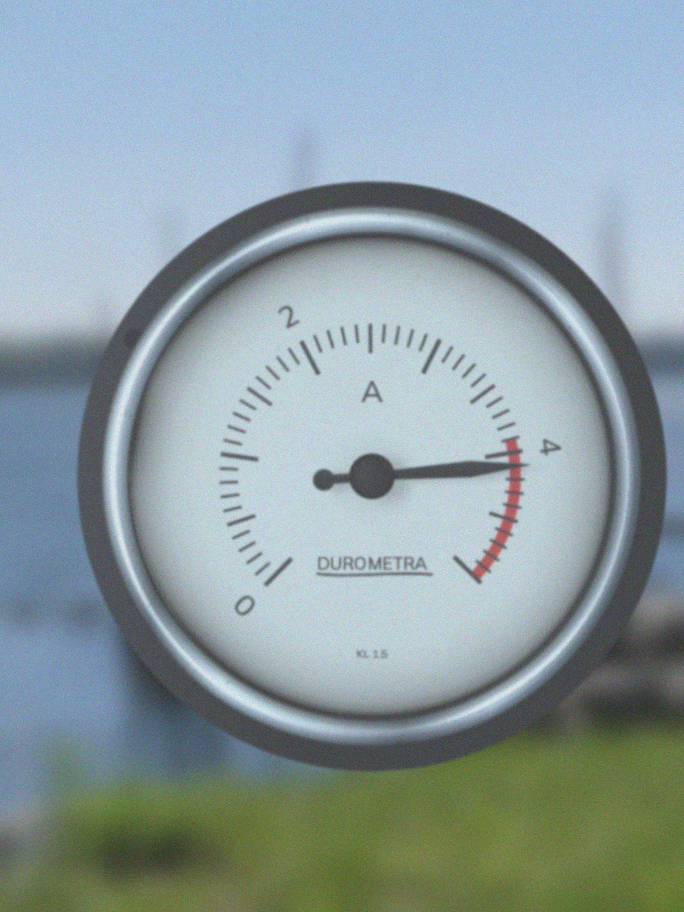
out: 4.1 A
